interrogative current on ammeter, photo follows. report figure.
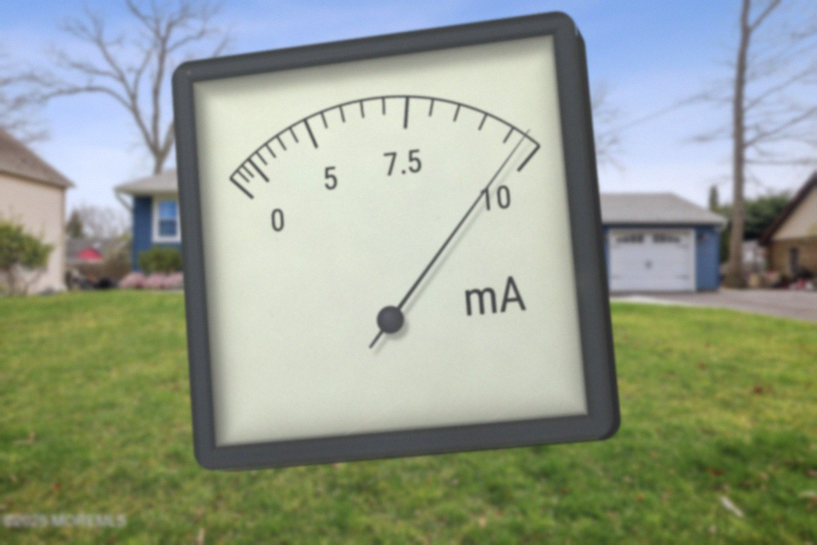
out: 9.75 mA
